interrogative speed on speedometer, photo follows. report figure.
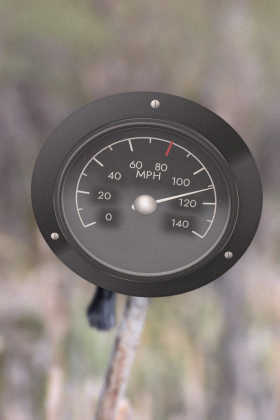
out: 110 mph
